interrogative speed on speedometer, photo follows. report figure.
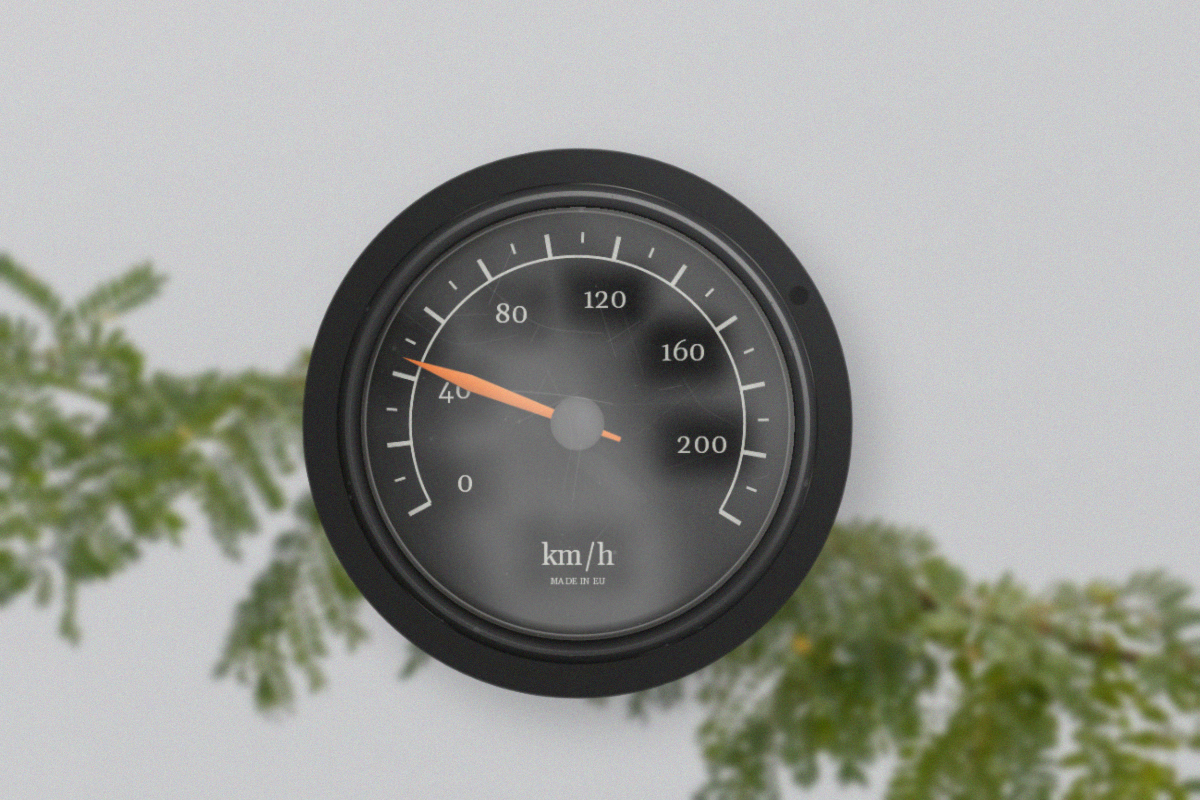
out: 45 km/h
